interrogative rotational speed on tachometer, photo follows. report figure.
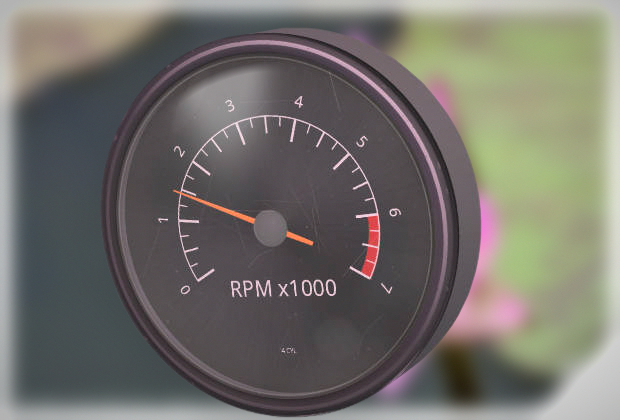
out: 1500 rpm
